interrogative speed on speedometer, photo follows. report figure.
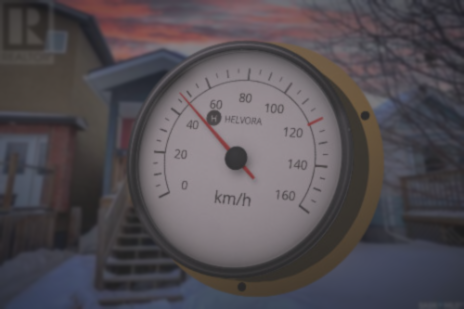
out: 47.5 km/h
